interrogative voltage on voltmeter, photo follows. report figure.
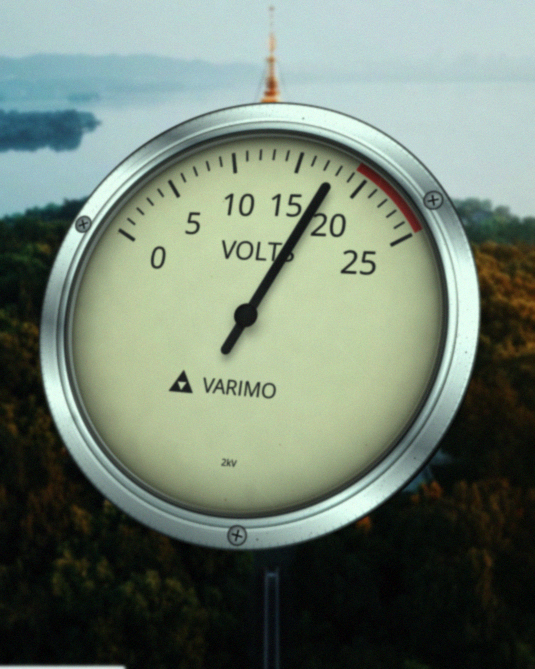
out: 18 V
